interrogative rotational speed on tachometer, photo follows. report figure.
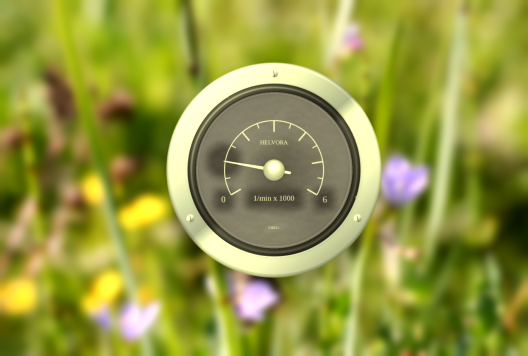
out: 1000 rpm
